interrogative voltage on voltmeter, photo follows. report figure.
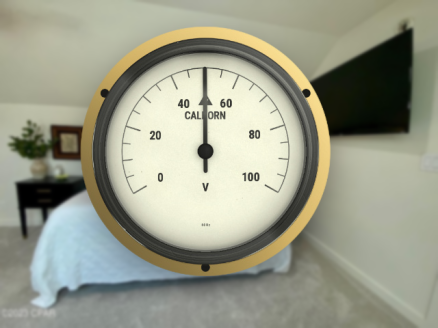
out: 50 V
